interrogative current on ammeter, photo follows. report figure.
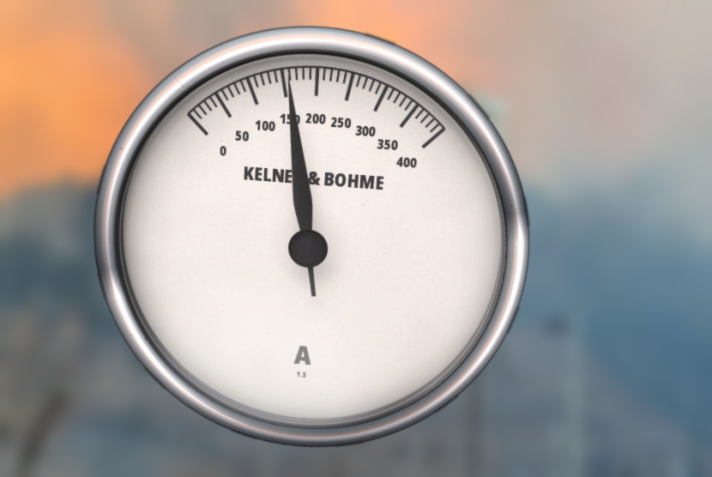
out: 160 A
